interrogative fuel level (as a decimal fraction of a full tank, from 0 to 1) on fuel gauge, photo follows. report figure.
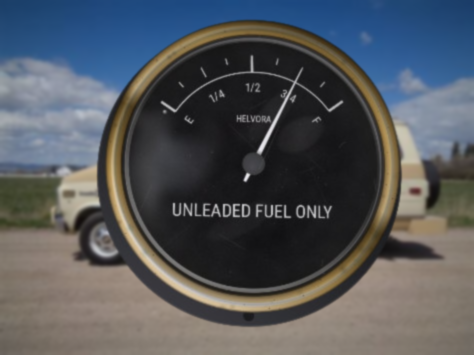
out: 0.75
